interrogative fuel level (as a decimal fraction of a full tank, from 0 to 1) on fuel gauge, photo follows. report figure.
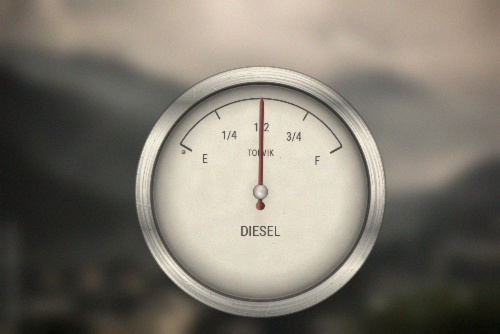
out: 0.5
